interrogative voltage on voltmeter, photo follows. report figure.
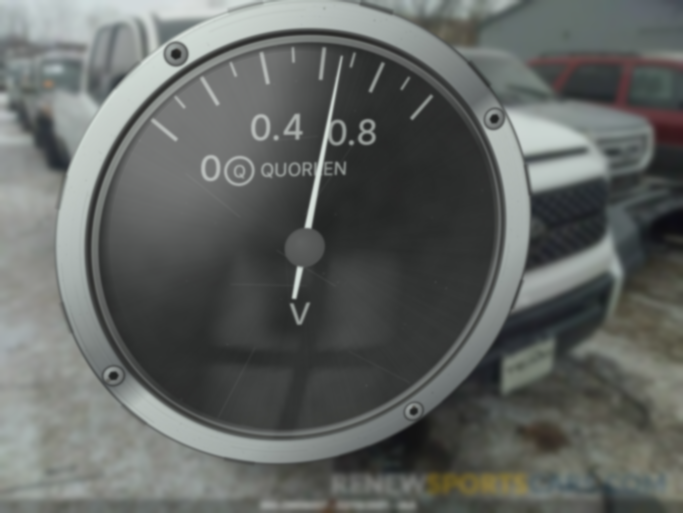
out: 0.65 V
